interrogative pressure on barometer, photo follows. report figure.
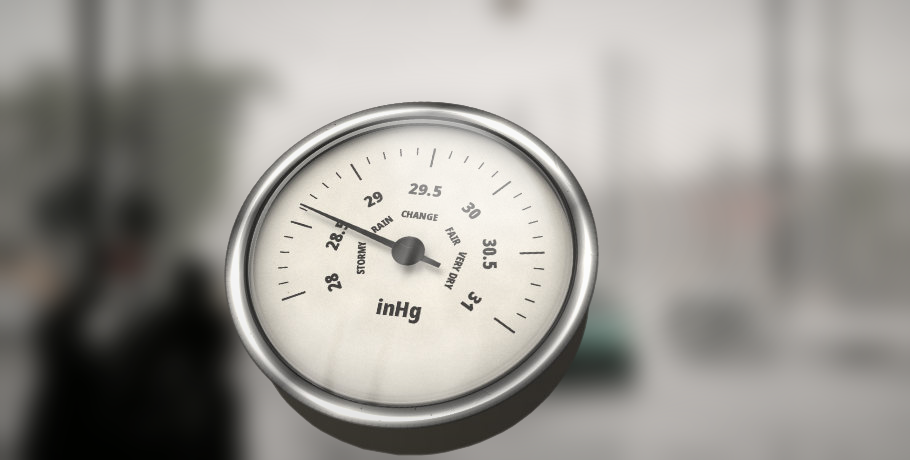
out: 28.6 inHg
